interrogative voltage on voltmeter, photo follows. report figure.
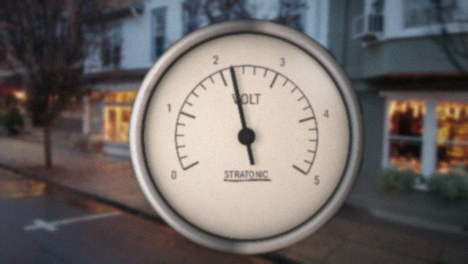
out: 2.2 V
